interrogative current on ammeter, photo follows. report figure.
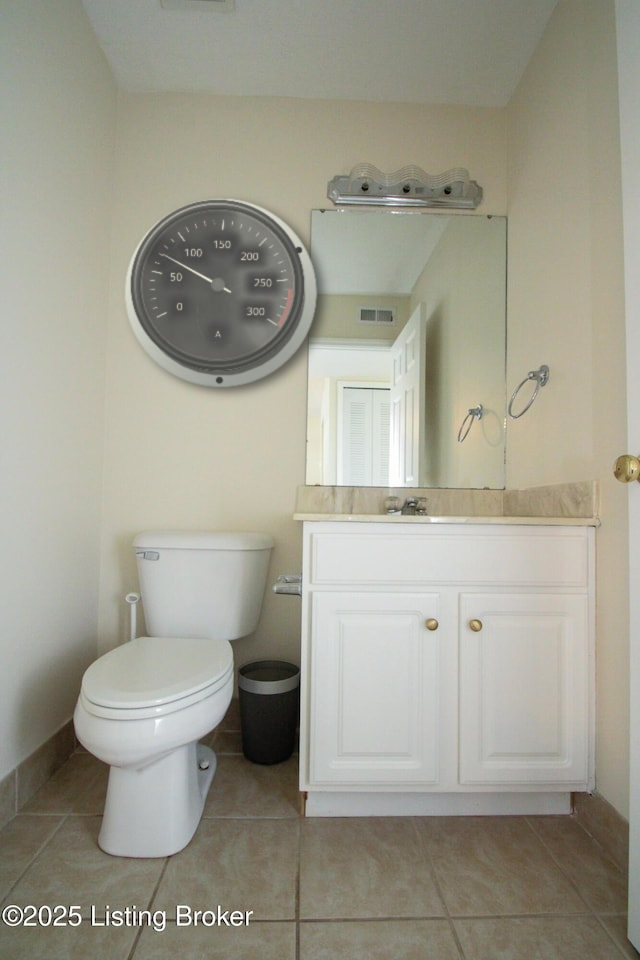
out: 70 A
